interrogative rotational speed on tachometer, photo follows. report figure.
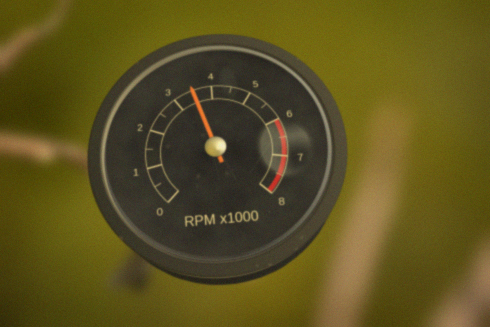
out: 3500 rpm
